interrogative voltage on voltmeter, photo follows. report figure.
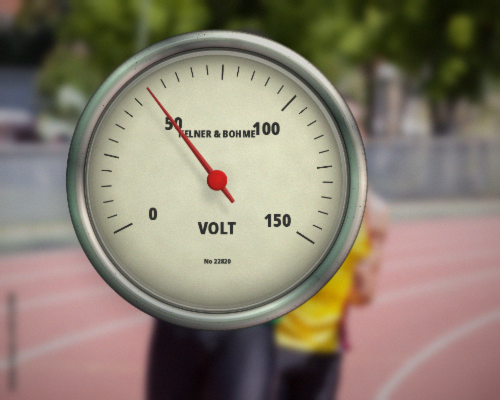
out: 50 V
